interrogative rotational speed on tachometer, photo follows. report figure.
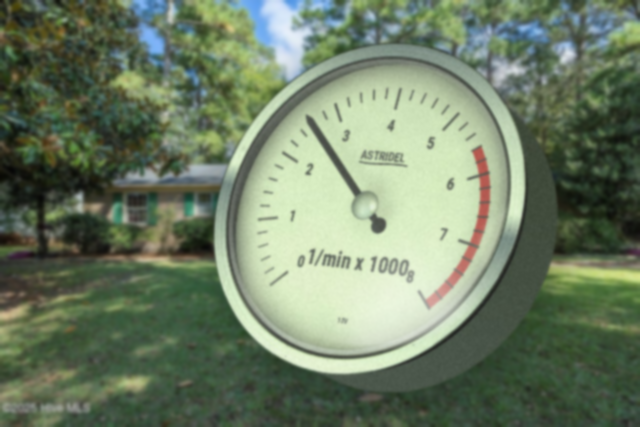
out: 2600 rpm
